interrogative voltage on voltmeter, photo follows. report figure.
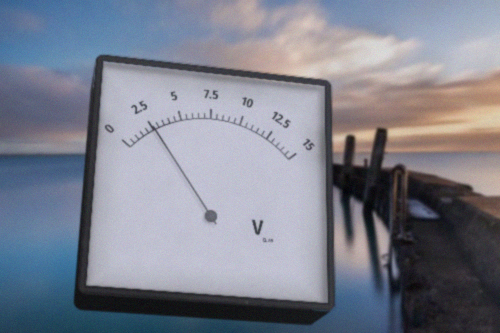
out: 2.5 V
